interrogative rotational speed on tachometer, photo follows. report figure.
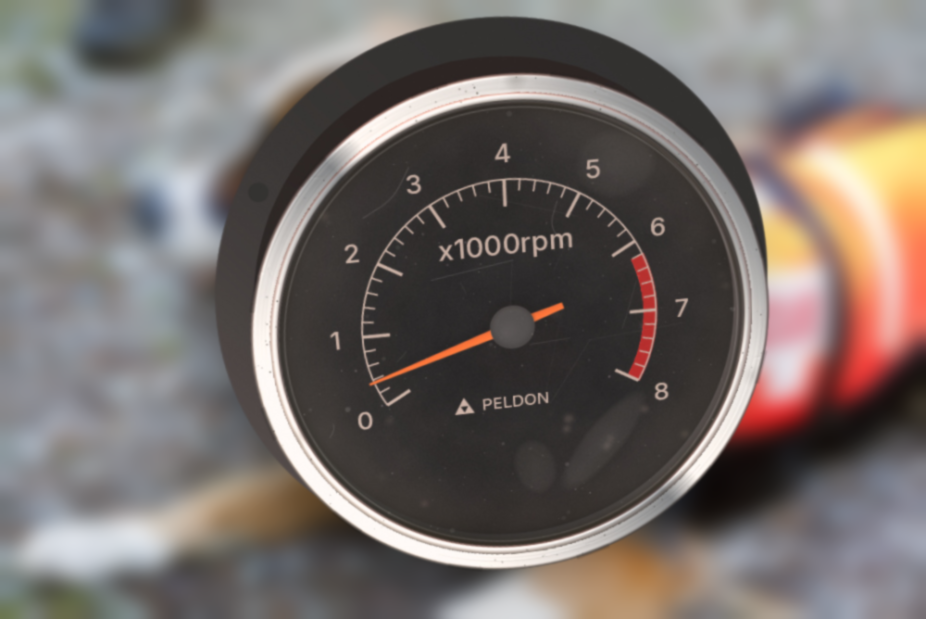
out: 400 rpm
